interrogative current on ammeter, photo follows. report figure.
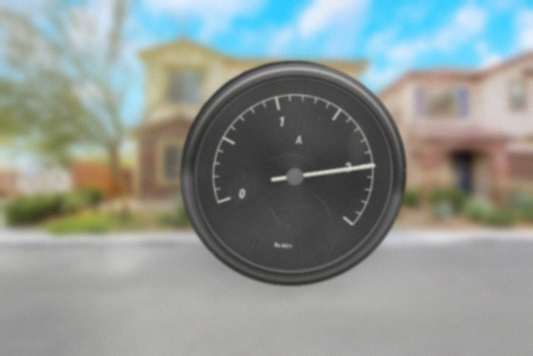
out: 2 A
